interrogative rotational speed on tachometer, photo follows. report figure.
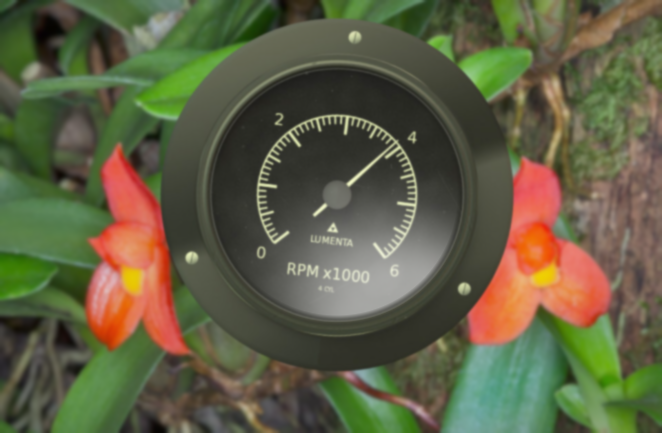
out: 3900 rpm
